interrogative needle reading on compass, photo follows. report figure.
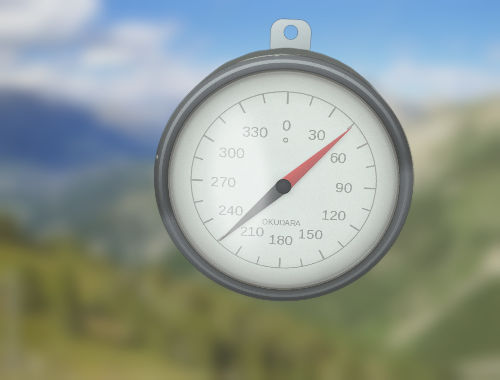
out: 45 °
